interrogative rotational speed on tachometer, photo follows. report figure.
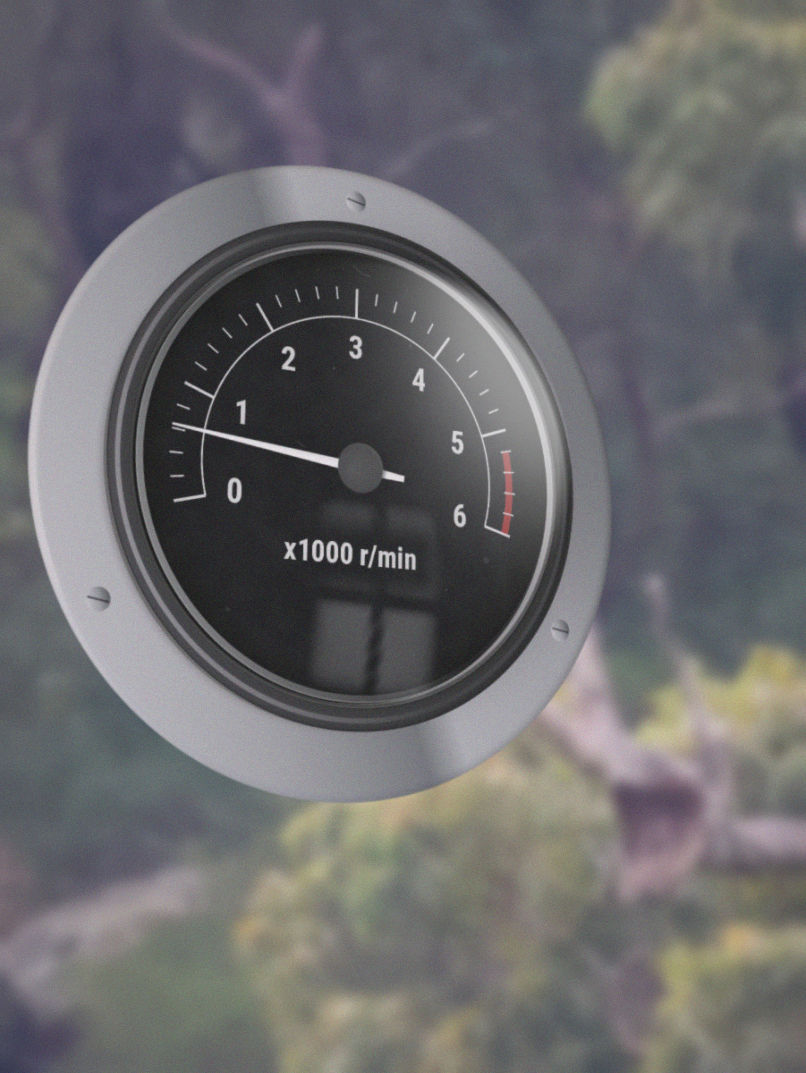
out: 600 rpm
